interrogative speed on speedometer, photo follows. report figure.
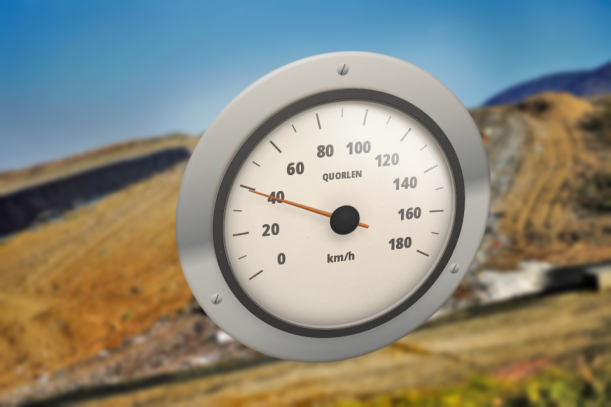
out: 40 km/h
